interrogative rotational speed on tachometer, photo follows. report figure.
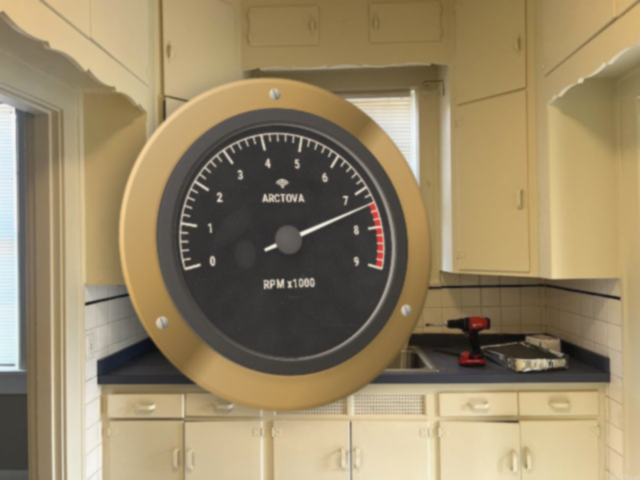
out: 7400 rpm
